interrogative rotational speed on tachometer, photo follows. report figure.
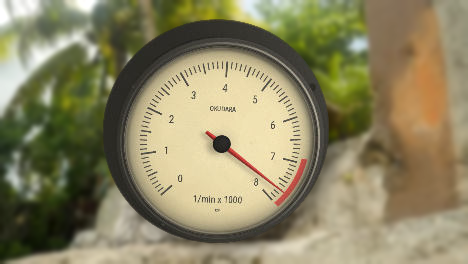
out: 7700 rpm
